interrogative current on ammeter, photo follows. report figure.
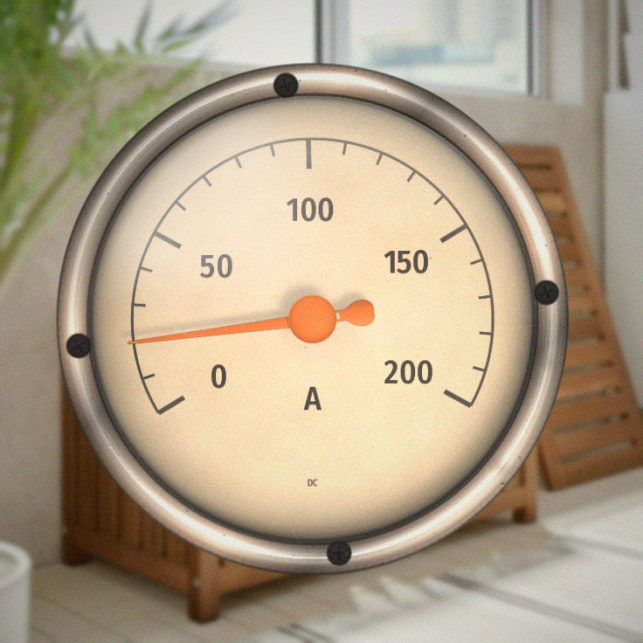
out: 20 A
